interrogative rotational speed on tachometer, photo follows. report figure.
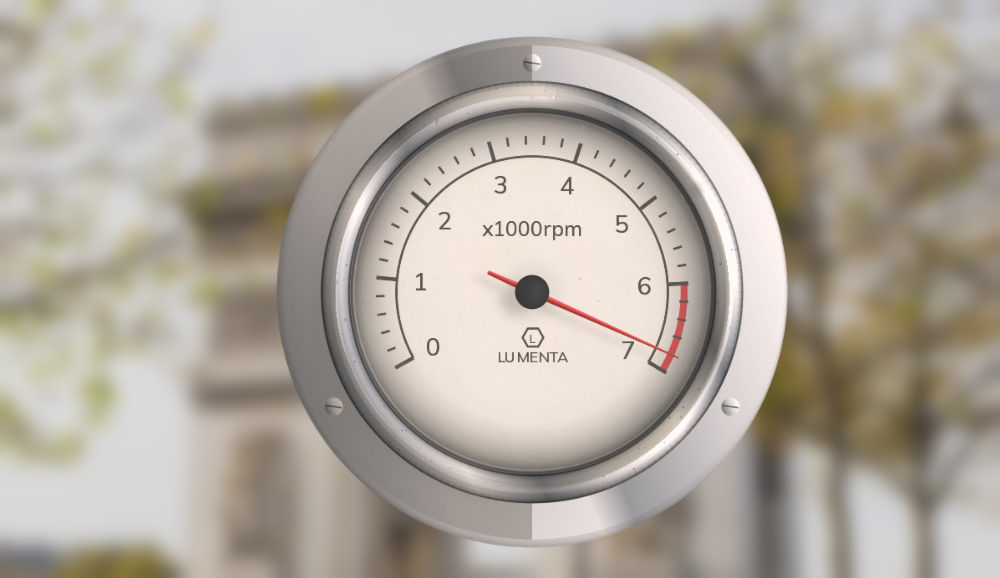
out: 6800 rpm
